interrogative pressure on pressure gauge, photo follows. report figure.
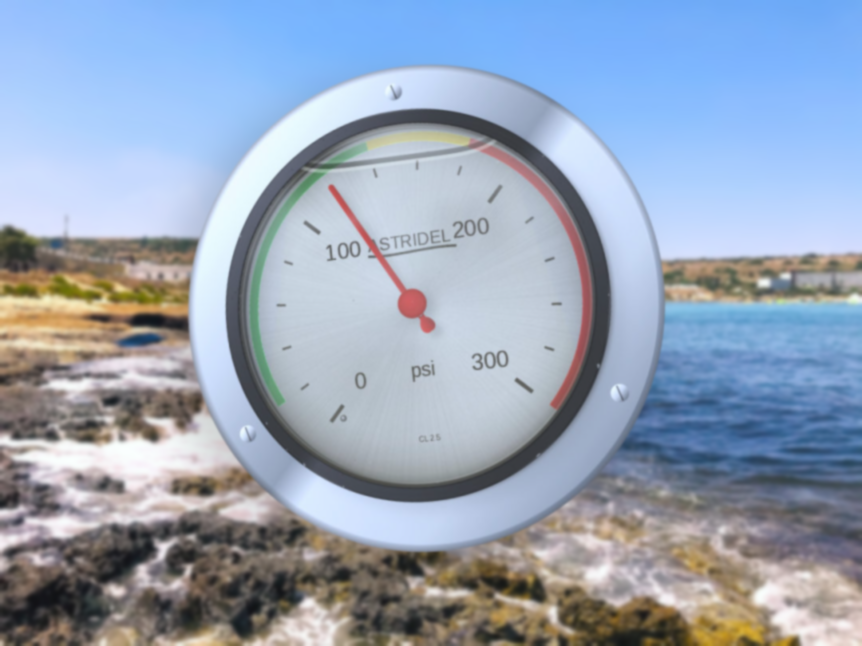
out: 120 psi
